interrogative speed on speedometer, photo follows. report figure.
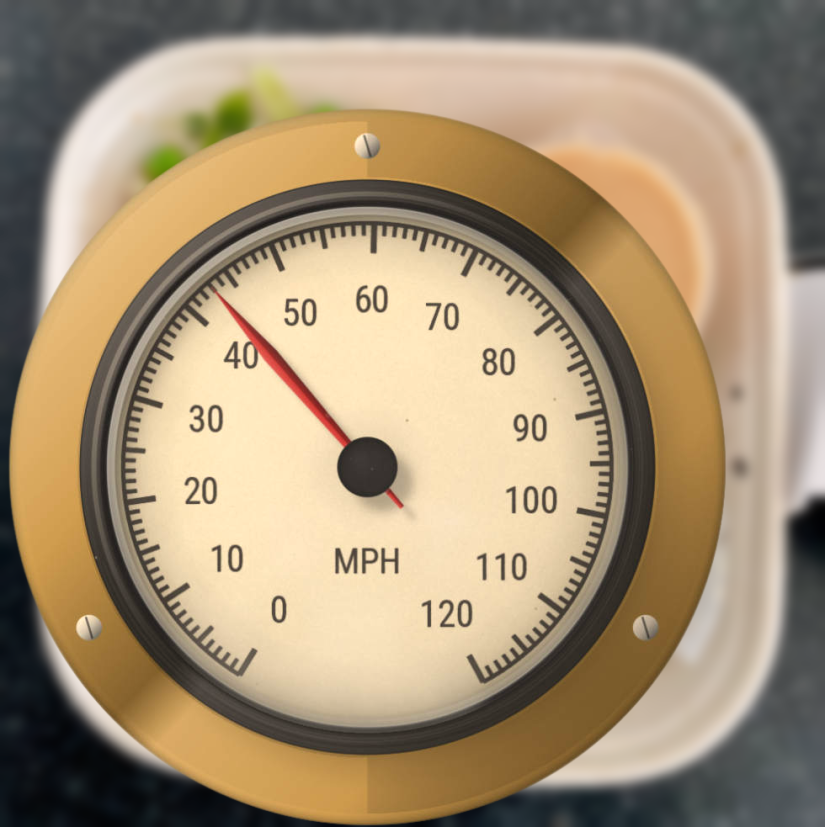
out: 43 mph
